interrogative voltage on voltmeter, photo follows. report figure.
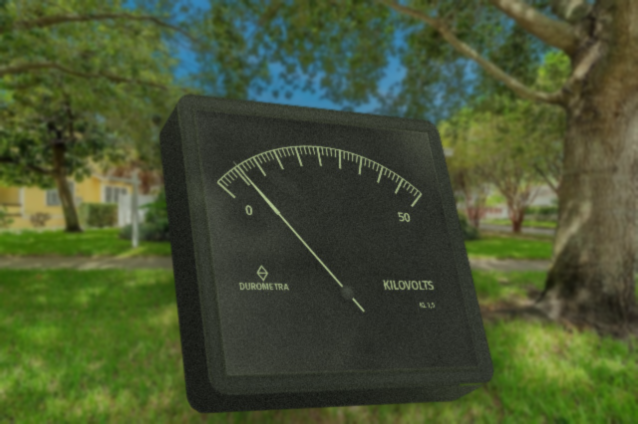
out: 5 kV
